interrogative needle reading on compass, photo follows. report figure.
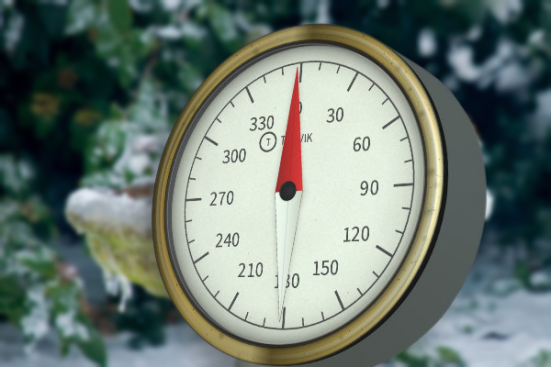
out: 0 °
